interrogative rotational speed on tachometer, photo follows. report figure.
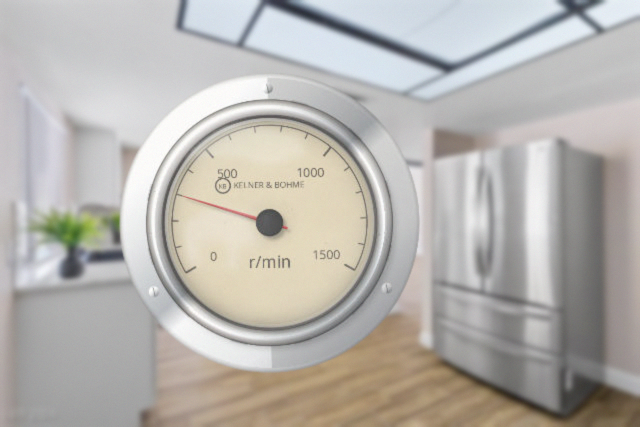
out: 300 rpm
